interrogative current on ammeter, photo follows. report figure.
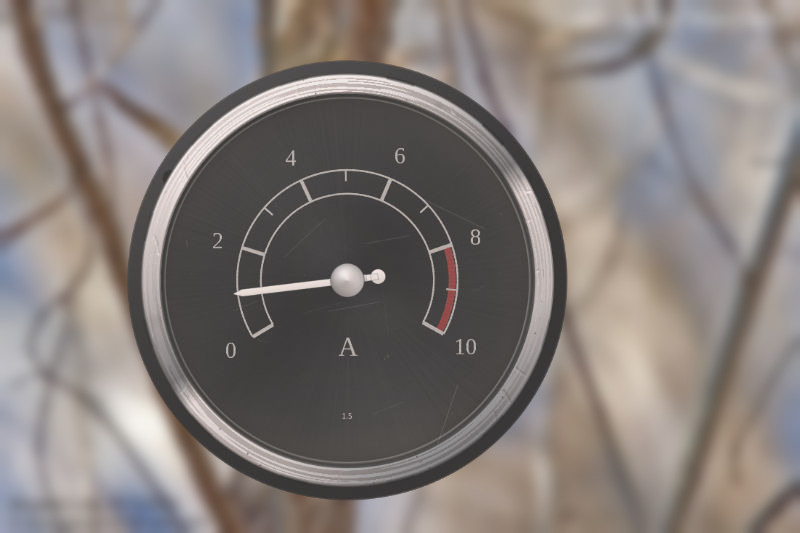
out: 1 A
